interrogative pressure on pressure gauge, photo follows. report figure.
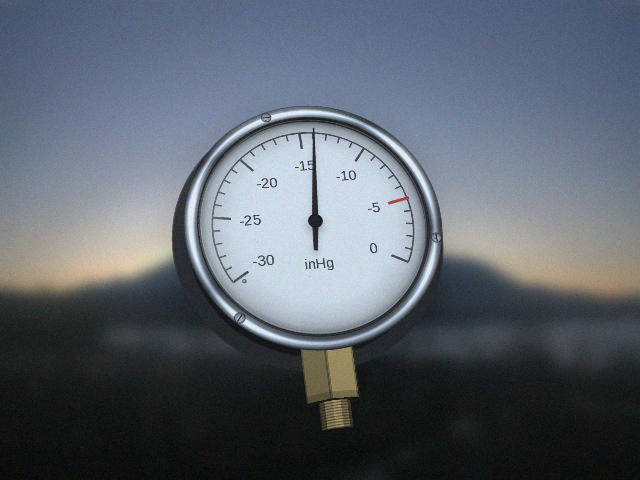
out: -14 inHg
